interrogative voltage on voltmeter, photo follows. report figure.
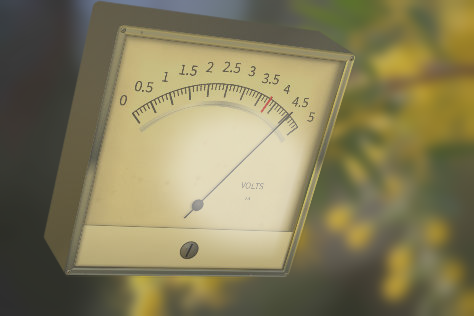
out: 4.5 V
